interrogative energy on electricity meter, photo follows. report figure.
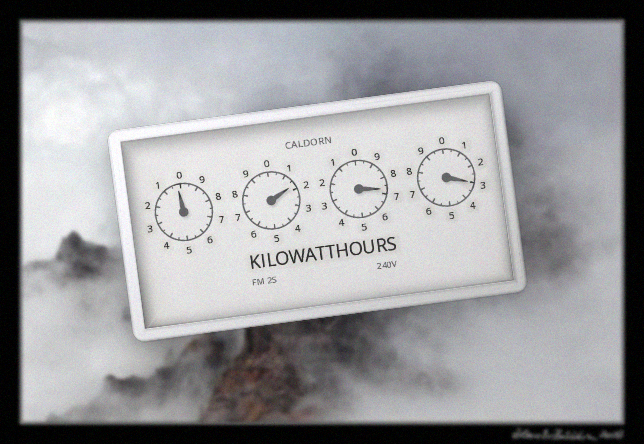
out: 173 kWh
